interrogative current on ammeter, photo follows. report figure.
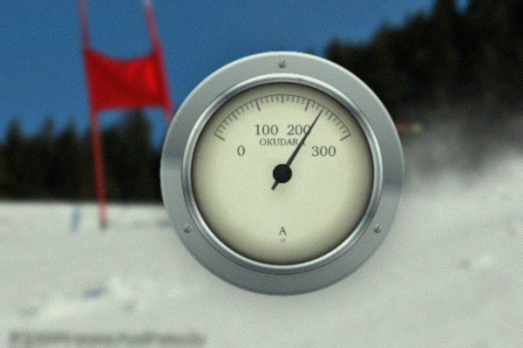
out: 230 A
